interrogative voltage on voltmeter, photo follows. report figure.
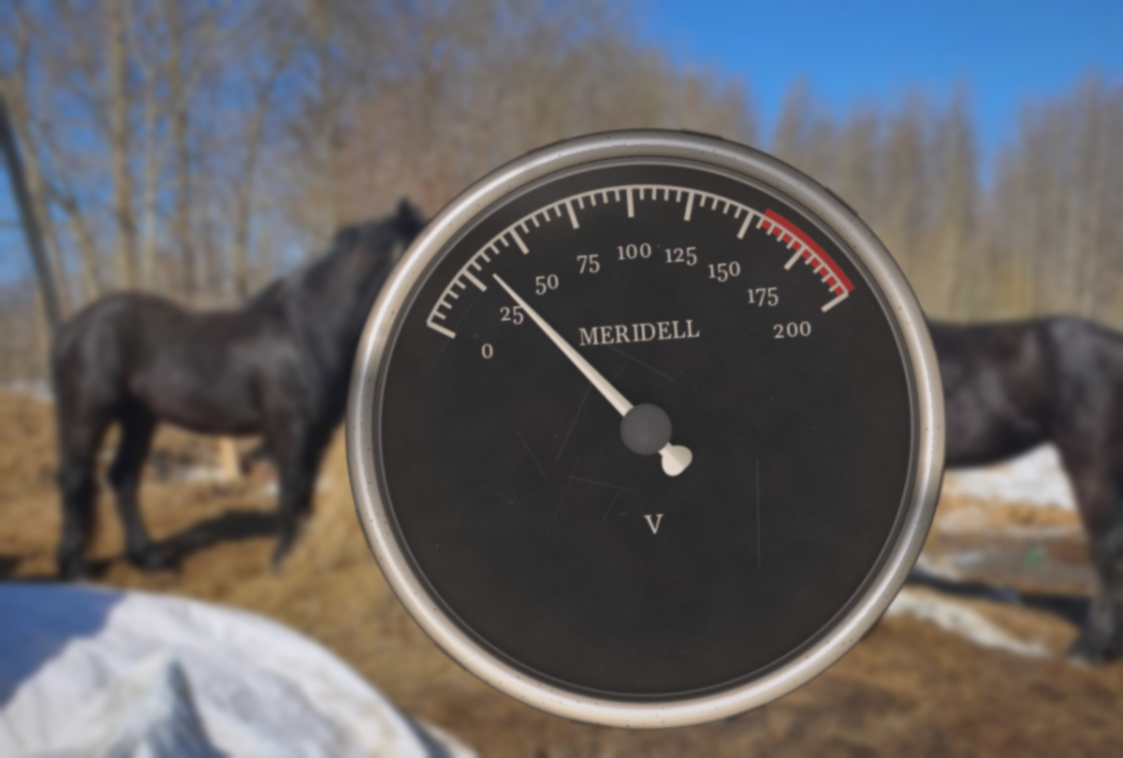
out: 32.5 V
